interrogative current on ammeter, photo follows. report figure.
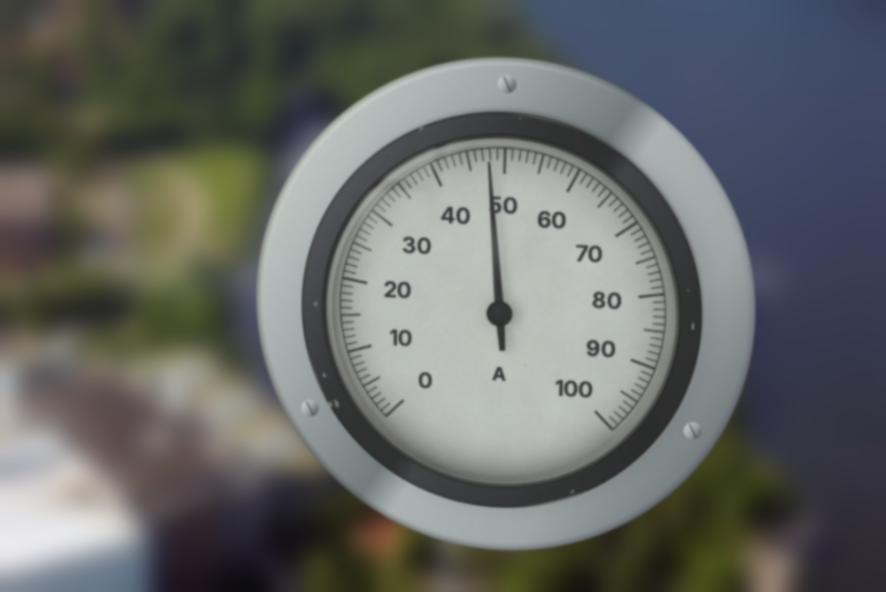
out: 48 A
